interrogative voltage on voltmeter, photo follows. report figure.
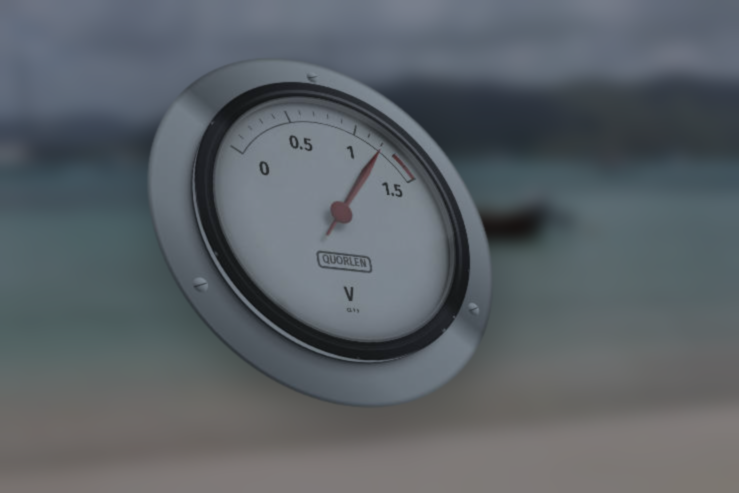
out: 1.2 V
